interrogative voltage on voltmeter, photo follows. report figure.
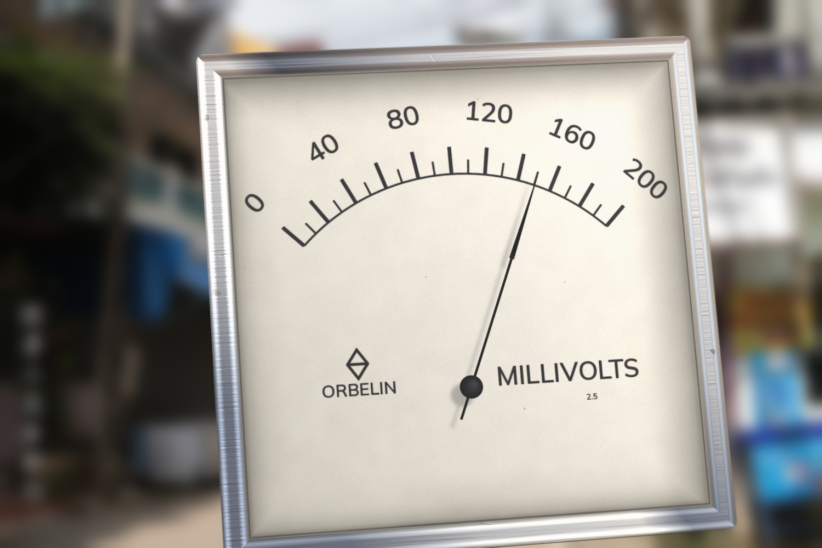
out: 150 mV
